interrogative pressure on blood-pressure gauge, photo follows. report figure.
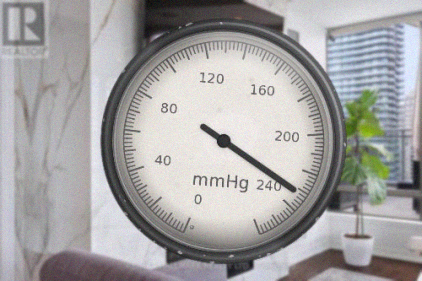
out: 232 mmHg
